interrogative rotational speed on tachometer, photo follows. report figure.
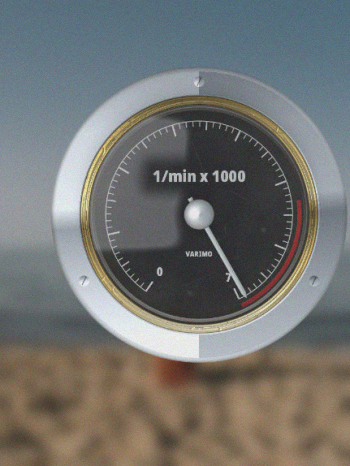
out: 6900 rpm
